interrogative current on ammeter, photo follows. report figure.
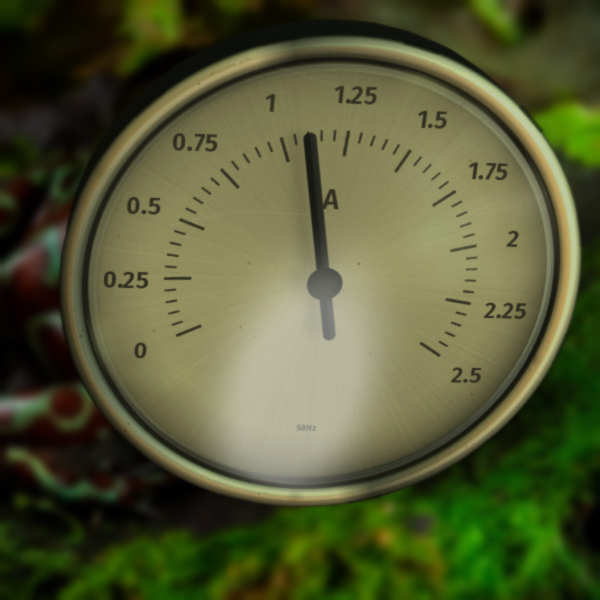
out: 1.1 A
